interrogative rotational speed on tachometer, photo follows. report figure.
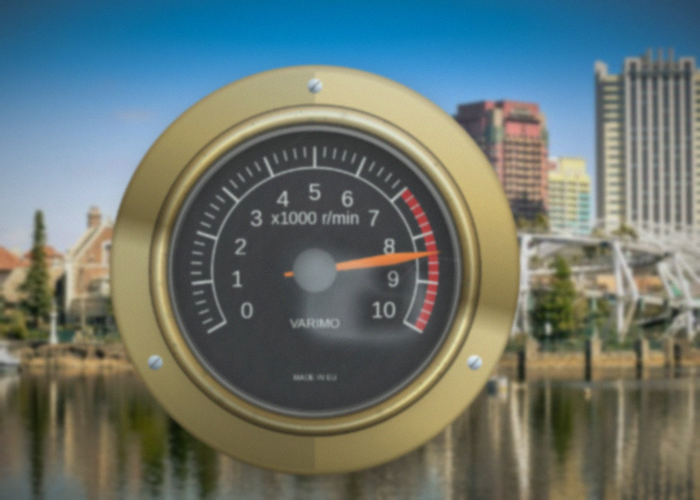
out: 8400 rpm
